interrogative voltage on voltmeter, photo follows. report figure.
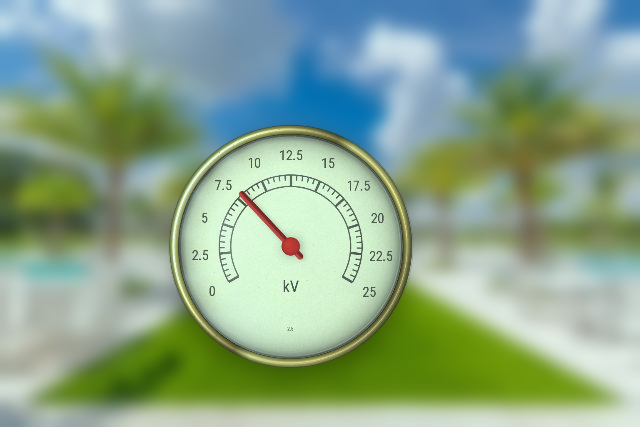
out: 8 kV
